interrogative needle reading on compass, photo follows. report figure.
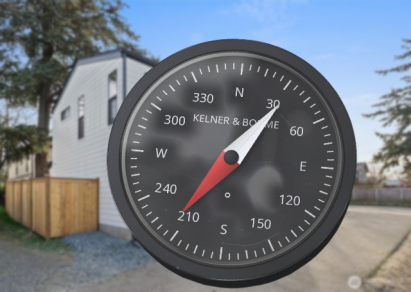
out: 215 °
